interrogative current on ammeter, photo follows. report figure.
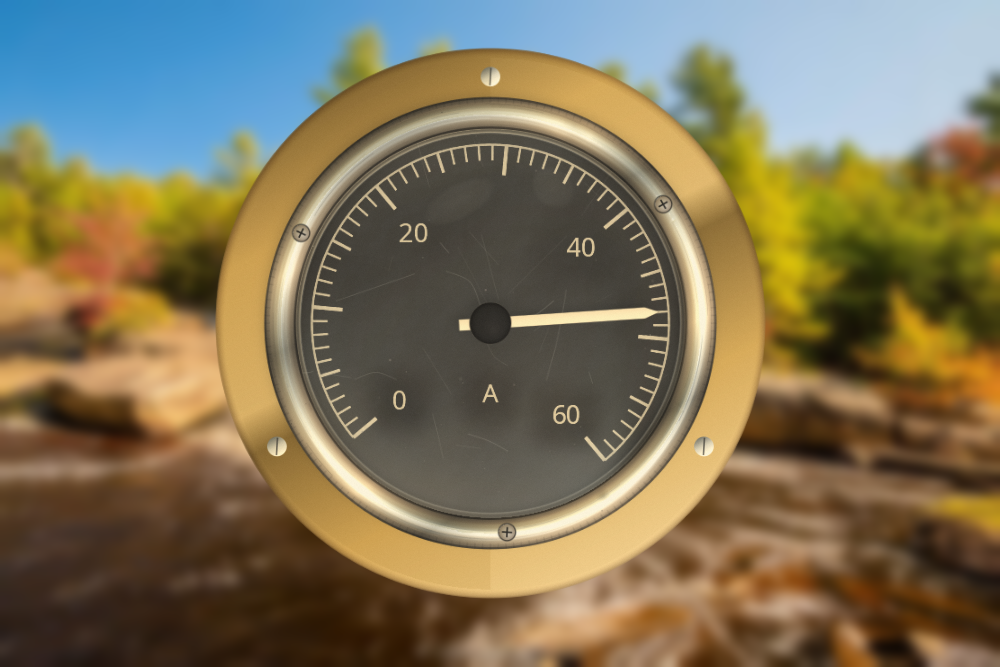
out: 48 A
